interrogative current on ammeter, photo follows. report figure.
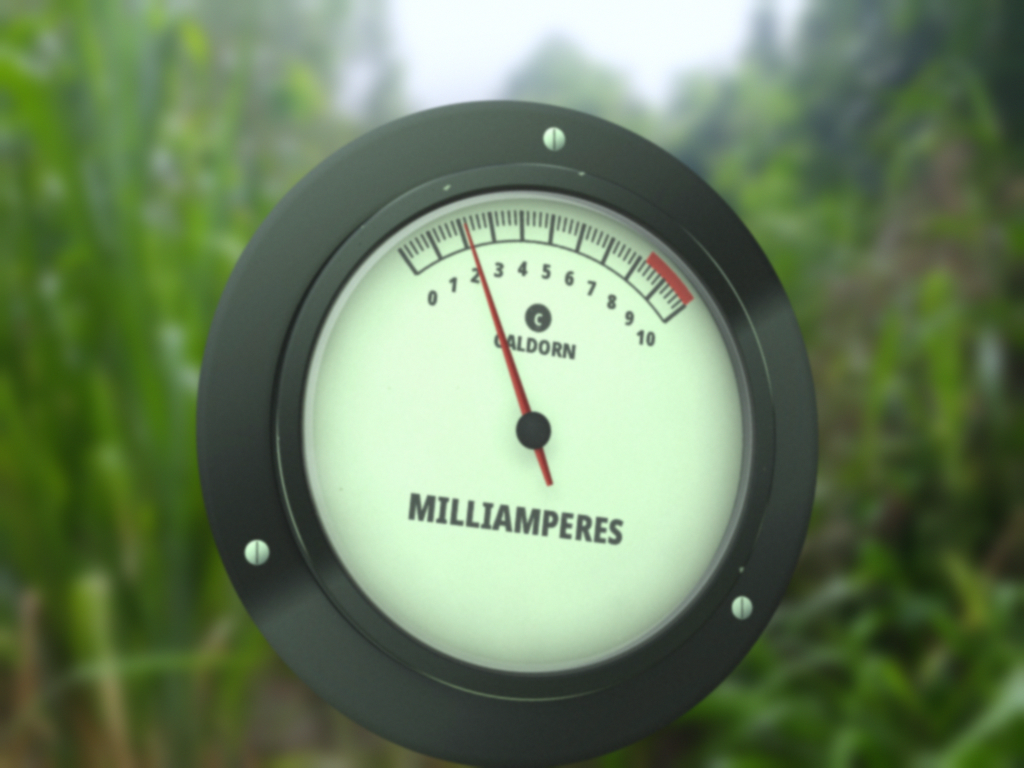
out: 2 mA
